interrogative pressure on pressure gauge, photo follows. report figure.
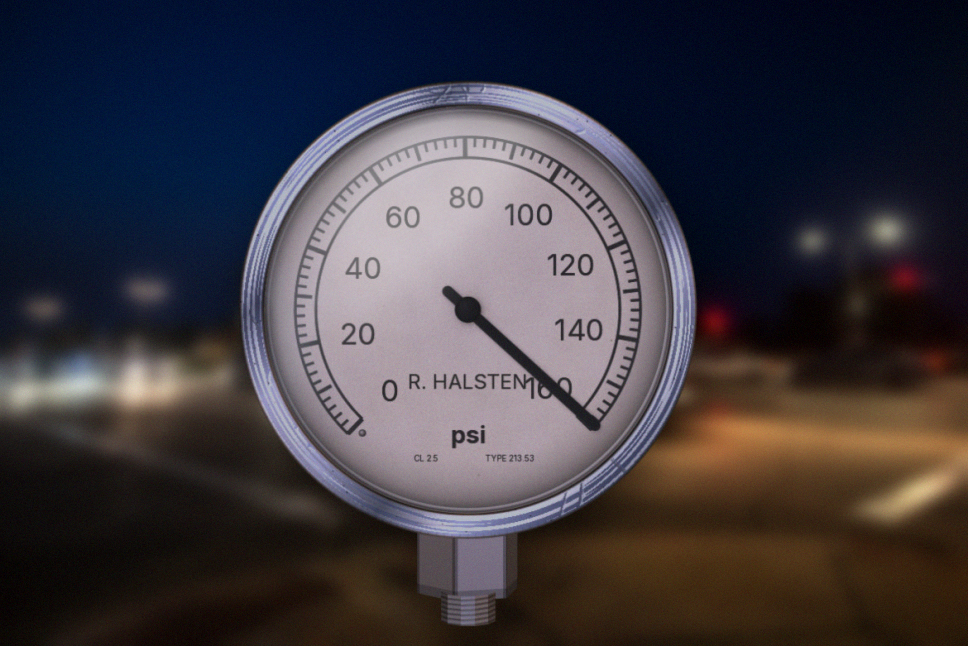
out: 159 psi
